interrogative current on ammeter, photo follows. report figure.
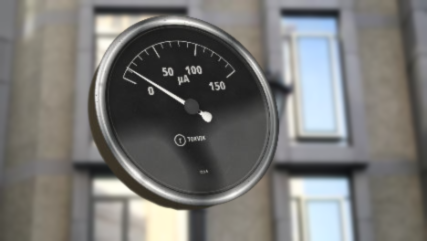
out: 10 µA
